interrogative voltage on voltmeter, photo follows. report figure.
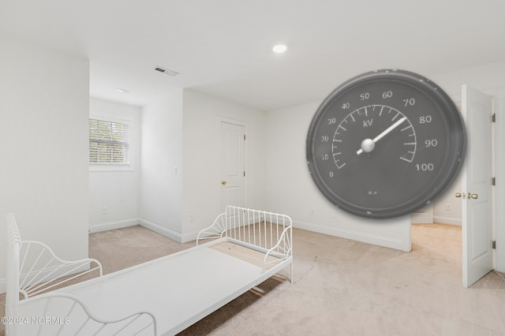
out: 75 kV
